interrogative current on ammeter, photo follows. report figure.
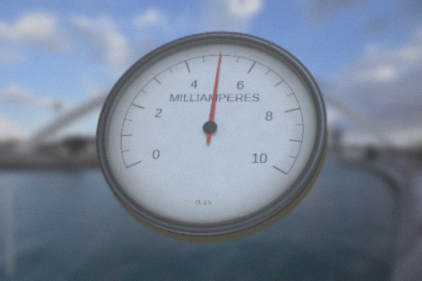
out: 5 mA
